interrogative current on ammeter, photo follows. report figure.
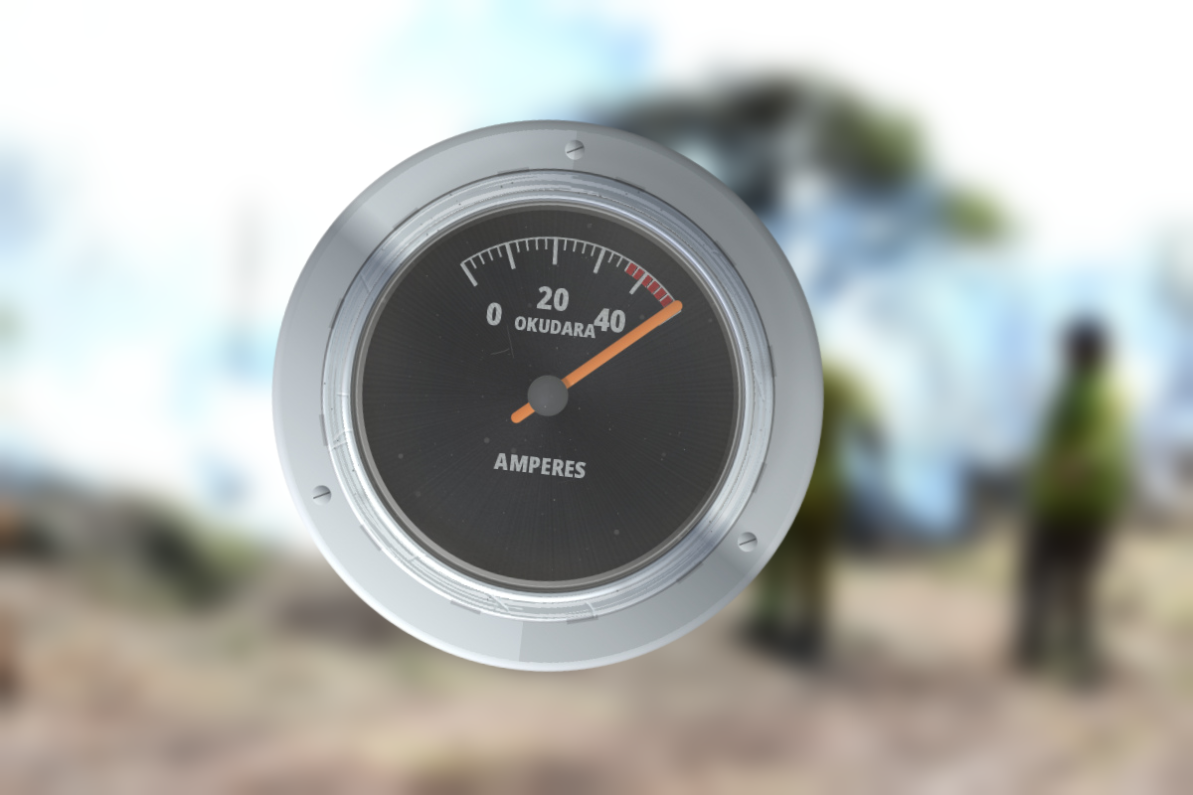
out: 49 A
